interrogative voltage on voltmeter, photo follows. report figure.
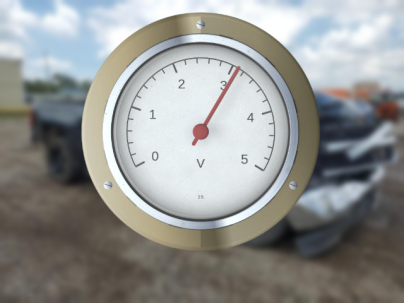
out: 3.1 V
